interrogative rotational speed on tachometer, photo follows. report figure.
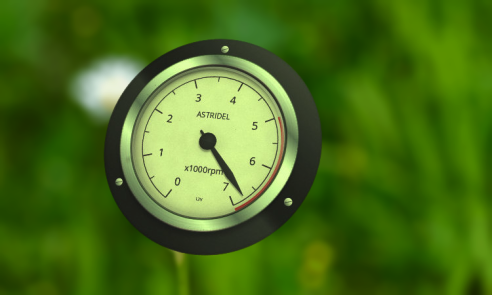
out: 6750 rpm
